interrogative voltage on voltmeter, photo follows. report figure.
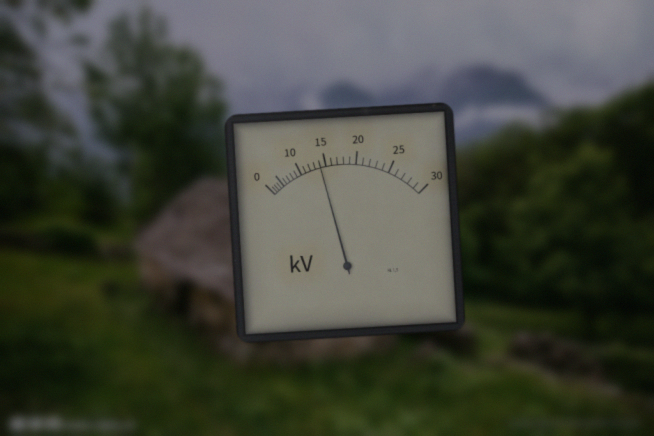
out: 14 kV
